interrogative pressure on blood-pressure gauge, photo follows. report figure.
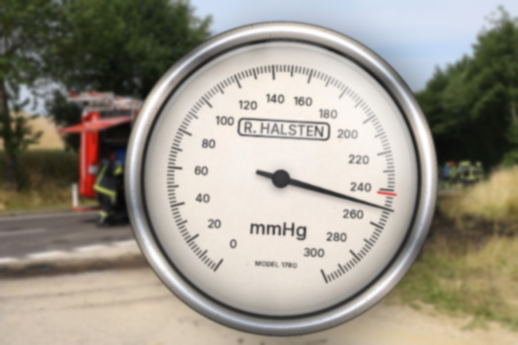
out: 250 mmHg
